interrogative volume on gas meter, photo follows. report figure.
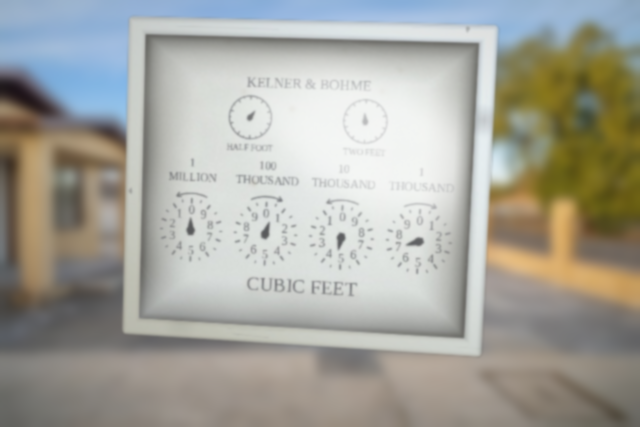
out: 4700 ft³
